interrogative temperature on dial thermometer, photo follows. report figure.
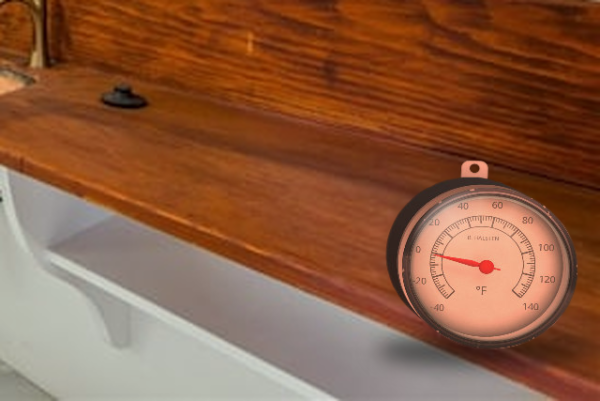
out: 0 °F
